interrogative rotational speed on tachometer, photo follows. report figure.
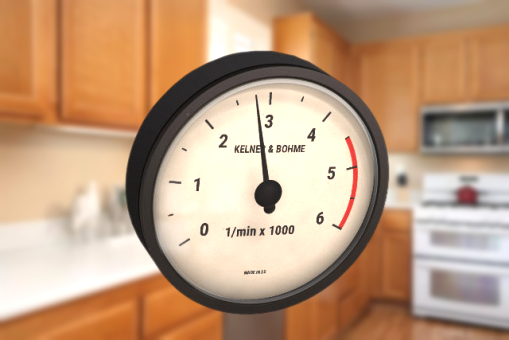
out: 2750 rpm
